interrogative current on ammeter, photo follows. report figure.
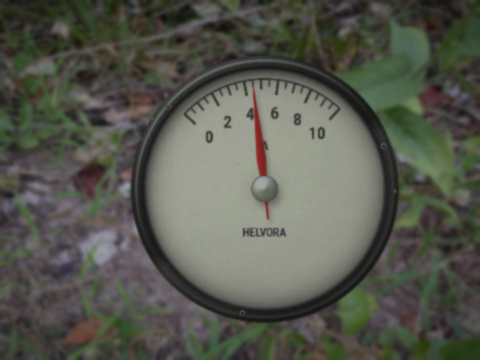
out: 4.5 A
